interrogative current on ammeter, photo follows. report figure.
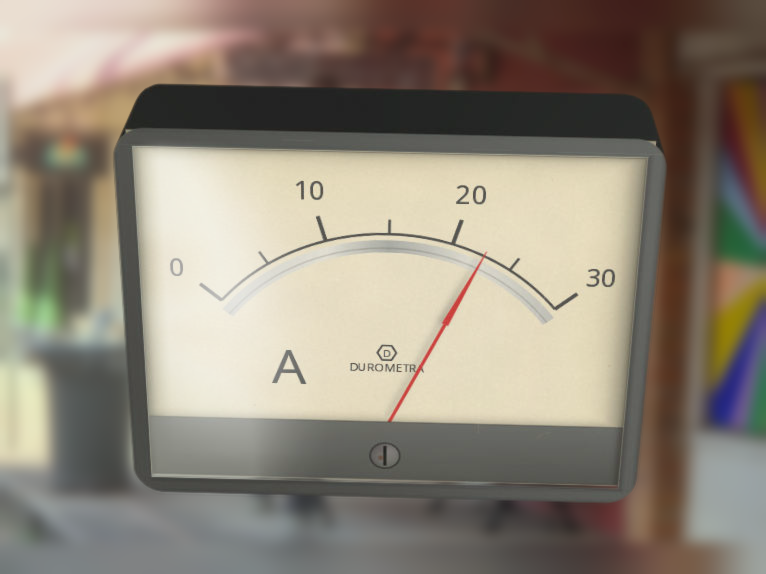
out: 22.5 A
